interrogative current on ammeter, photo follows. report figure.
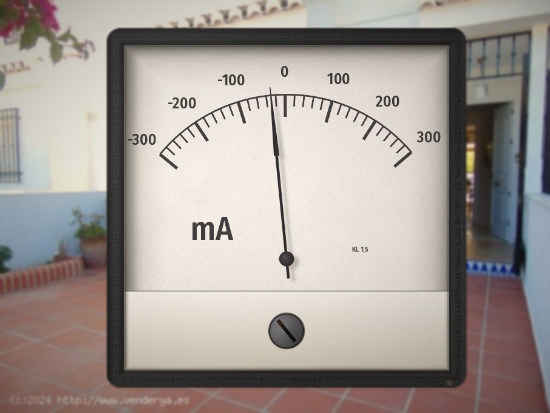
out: -30 mA
